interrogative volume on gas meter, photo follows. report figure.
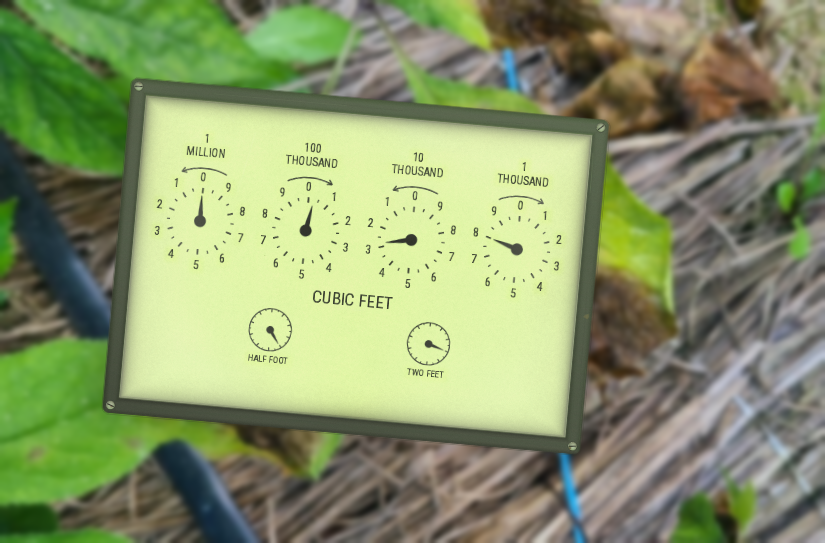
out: 2800 ft³
